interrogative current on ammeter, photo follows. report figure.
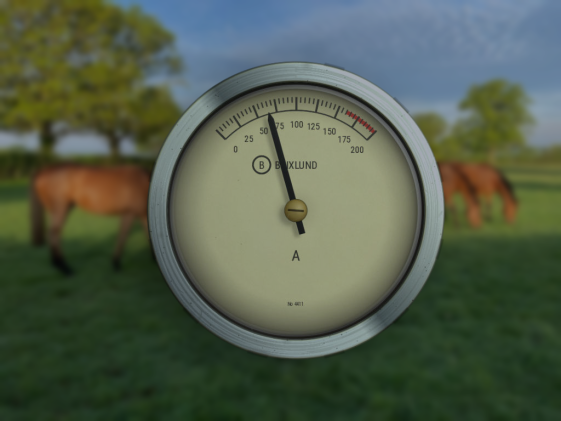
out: 65 A
